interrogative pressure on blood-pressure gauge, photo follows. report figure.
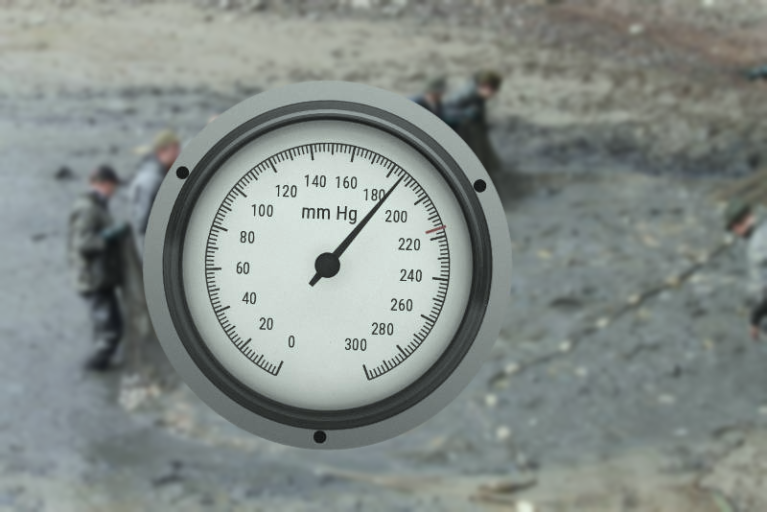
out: 186 mmHg
